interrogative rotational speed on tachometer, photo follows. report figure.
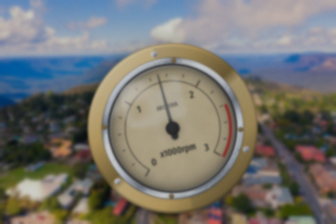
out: 1500 rpm
